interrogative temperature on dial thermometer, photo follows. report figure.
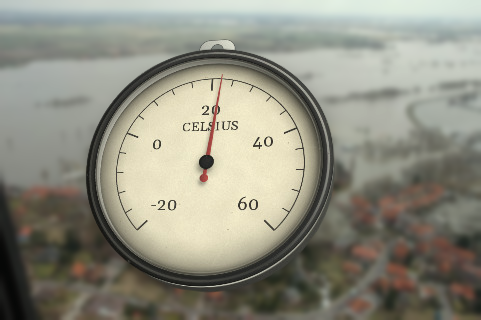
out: 22 °C
